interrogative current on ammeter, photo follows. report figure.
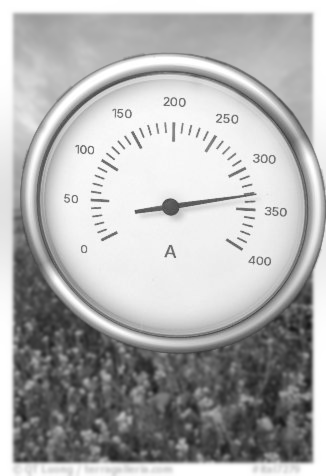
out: 330 A
